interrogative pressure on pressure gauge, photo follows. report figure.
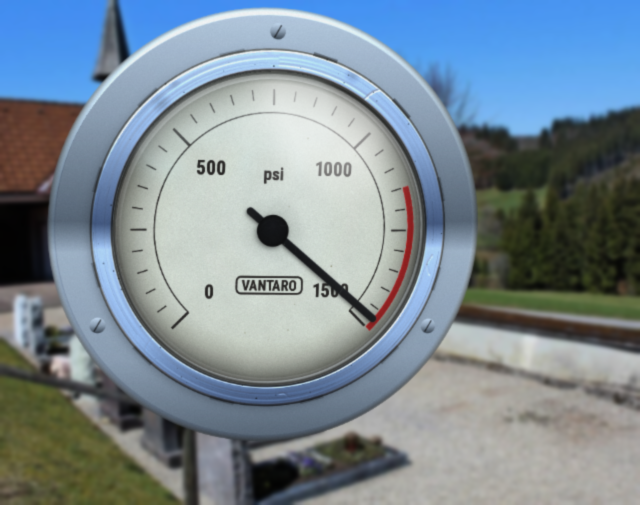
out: 1475 psi
